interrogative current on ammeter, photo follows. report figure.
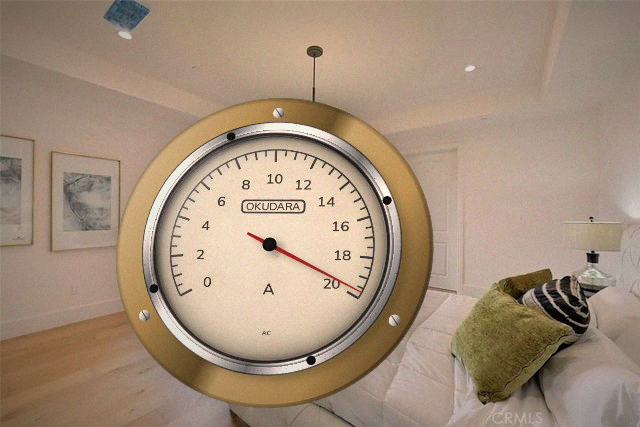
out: 19.75 A
